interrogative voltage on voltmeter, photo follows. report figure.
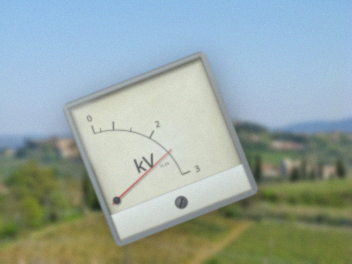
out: 2.5 kV
